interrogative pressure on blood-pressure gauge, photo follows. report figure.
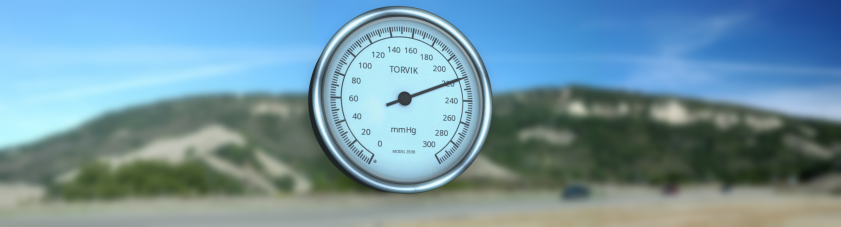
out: 220 mmHg
